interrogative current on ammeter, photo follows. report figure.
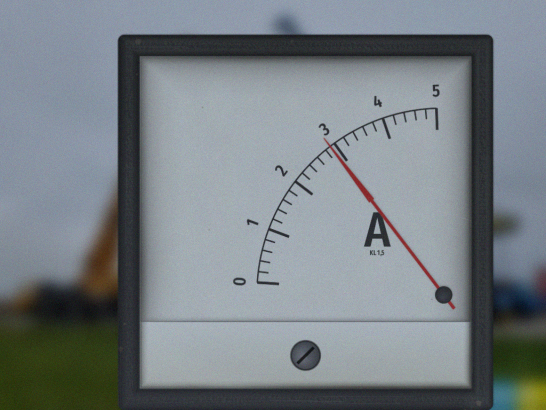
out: 2.9 A
